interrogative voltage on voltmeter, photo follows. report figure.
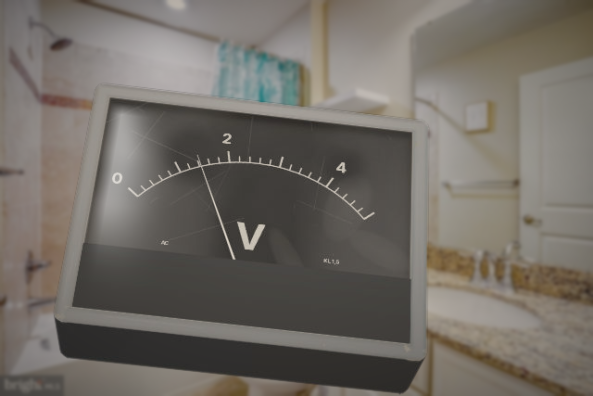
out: 1.4 V
